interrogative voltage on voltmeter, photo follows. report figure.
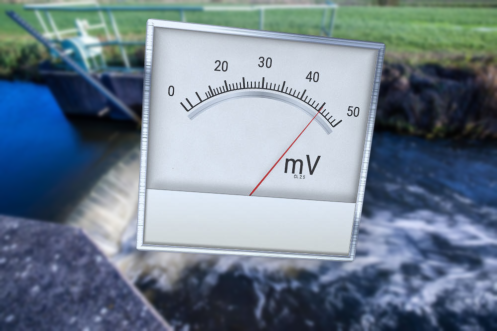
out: 45 mV
